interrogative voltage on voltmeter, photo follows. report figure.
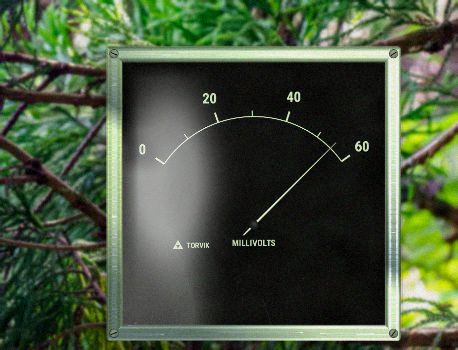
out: 55 mV
